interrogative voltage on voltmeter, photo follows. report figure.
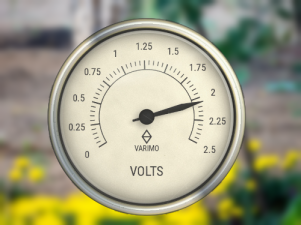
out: 2.05 V
